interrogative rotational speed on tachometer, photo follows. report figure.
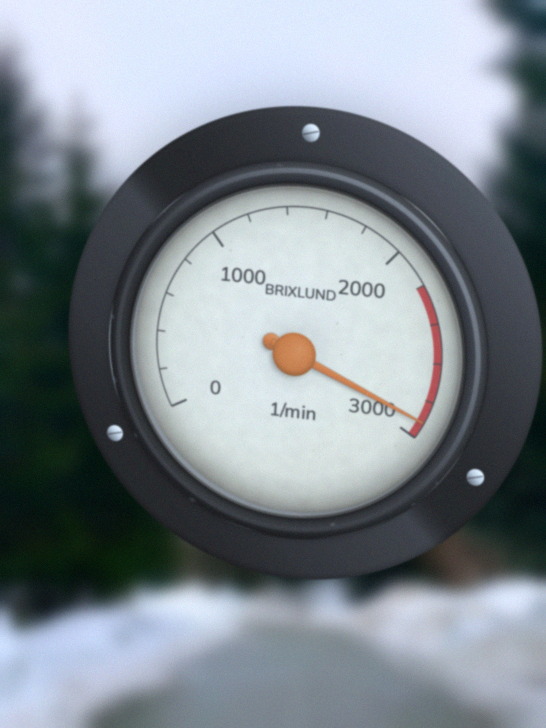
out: 2900 rpm
